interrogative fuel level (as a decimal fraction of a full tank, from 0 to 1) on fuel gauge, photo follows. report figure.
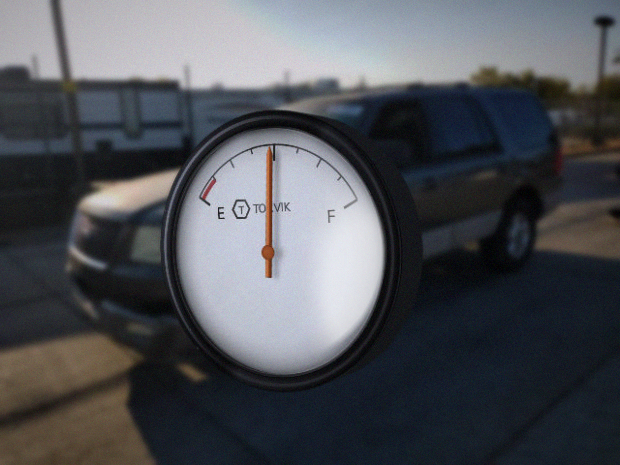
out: 0.5
